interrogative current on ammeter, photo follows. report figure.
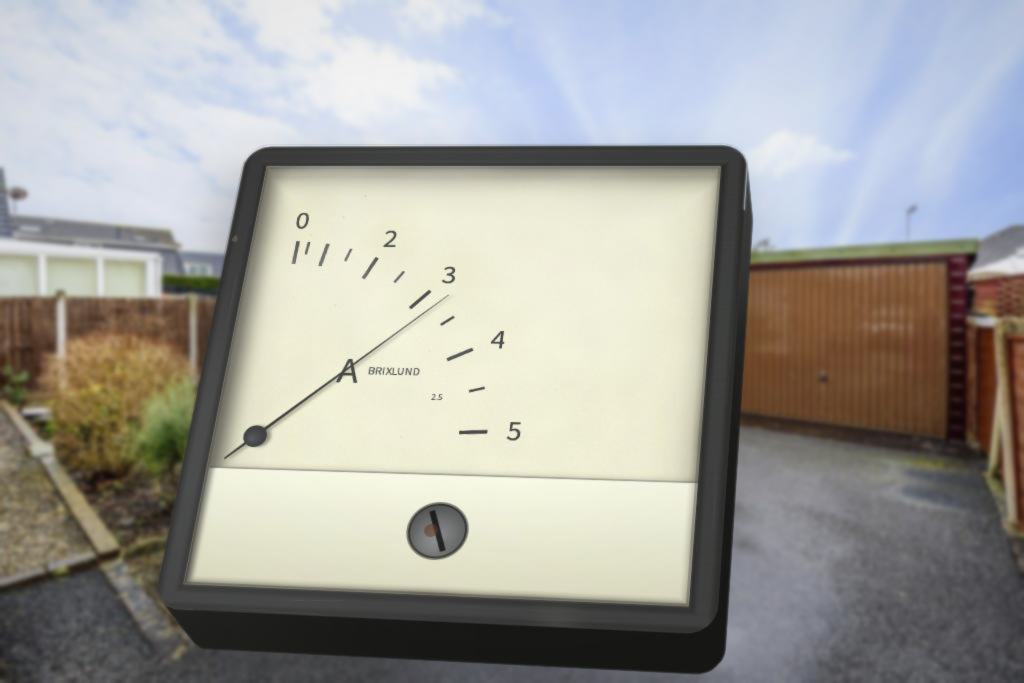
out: 3.25 A
